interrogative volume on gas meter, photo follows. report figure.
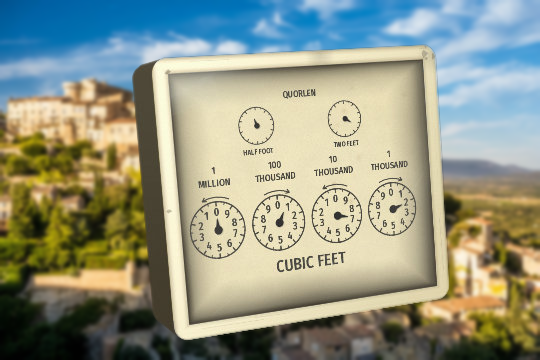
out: 7200 ft³
